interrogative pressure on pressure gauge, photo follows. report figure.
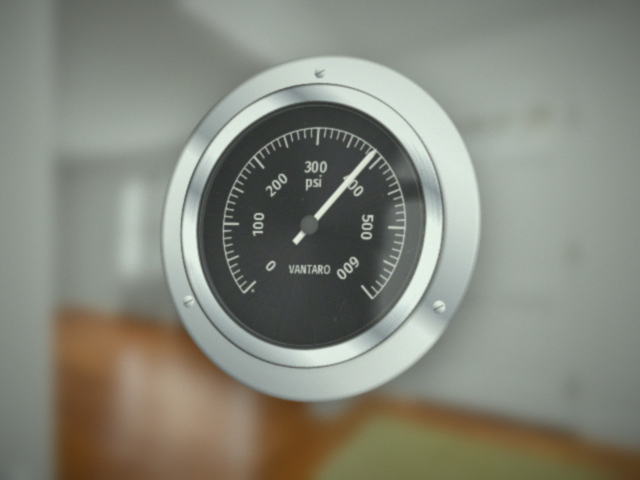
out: 390 psi
